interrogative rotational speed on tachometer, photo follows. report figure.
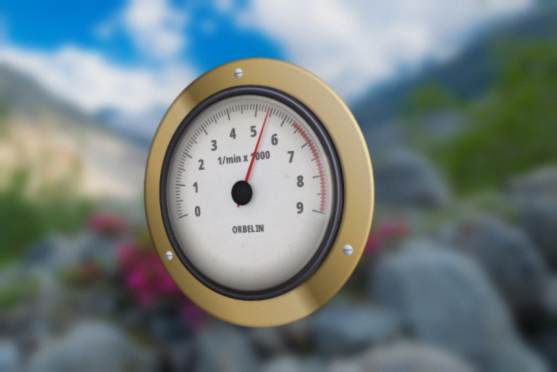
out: 5500 rpm
